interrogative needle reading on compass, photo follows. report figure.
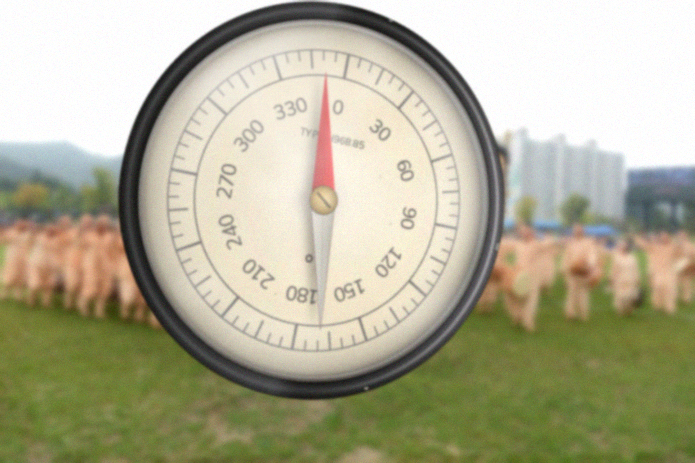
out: 350 °
